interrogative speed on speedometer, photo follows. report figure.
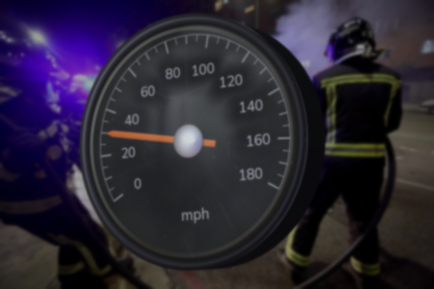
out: 30 mph
